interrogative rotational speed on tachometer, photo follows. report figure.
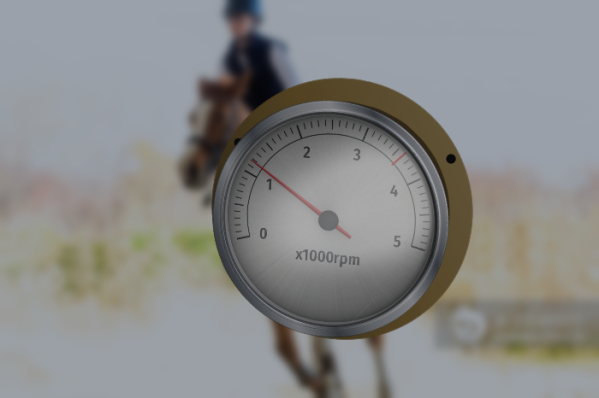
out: 1200 rpm
